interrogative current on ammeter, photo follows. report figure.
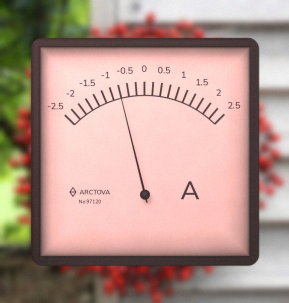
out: -0.75 A
